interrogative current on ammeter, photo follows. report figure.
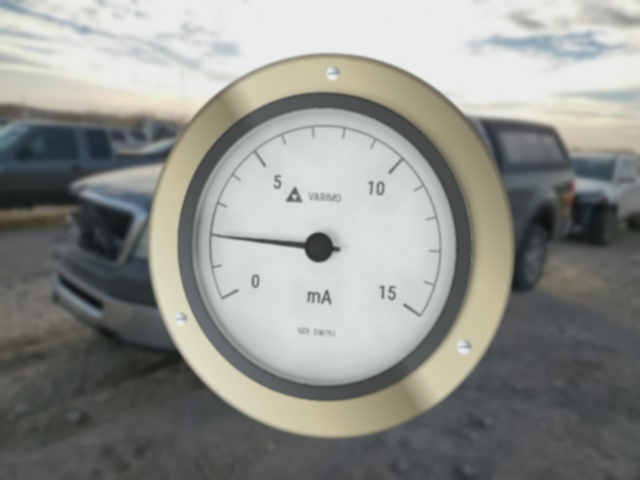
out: 2 mA
